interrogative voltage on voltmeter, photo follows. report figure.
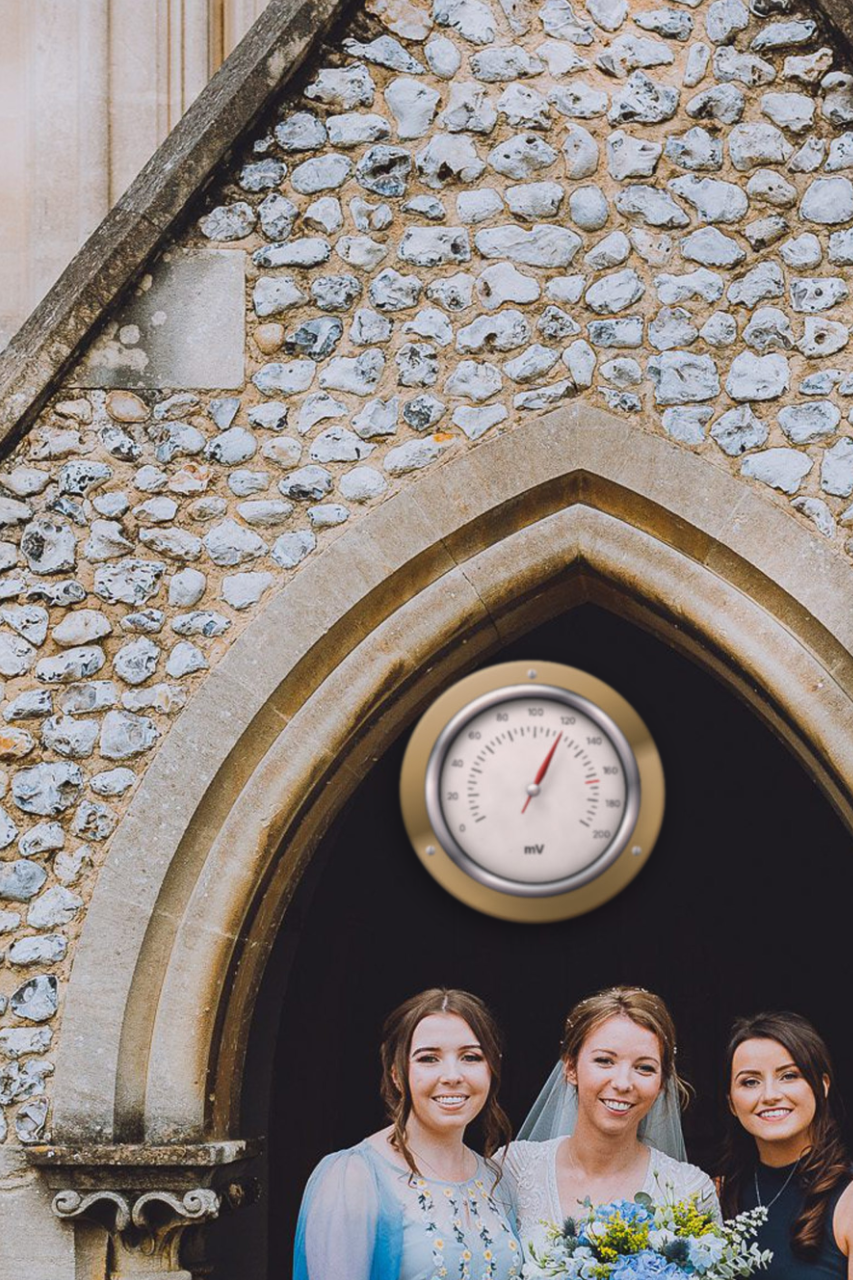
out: 120 mV
